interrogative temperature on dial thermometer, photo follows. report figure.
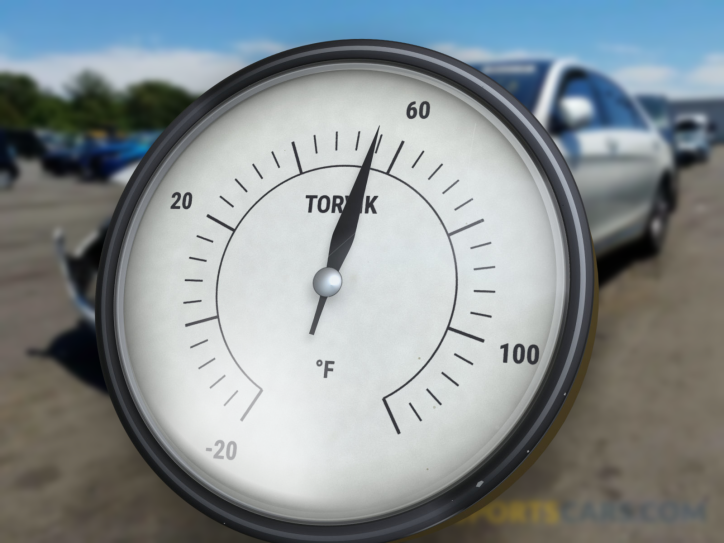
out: 56 °F
